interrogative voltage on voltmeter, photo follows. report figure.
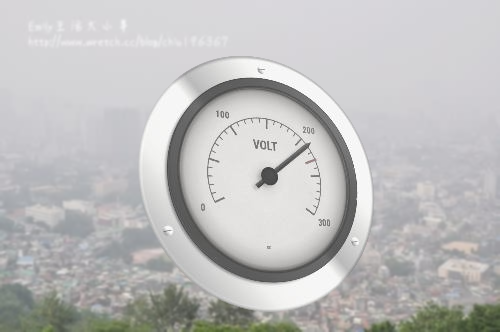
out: 210 V
